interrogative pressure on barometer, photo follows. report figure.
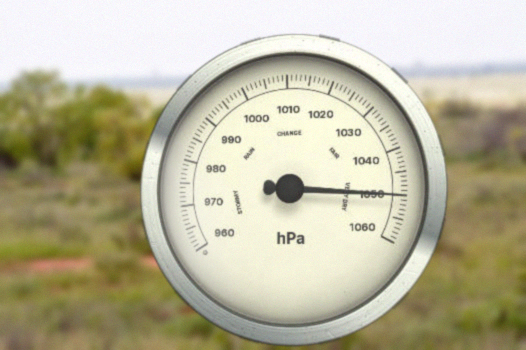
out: 1050 hPa
